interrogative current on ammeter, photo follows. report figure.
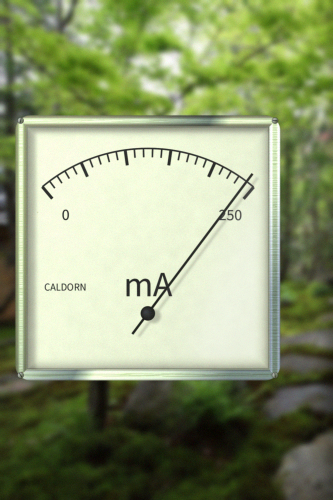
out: 240 mA
